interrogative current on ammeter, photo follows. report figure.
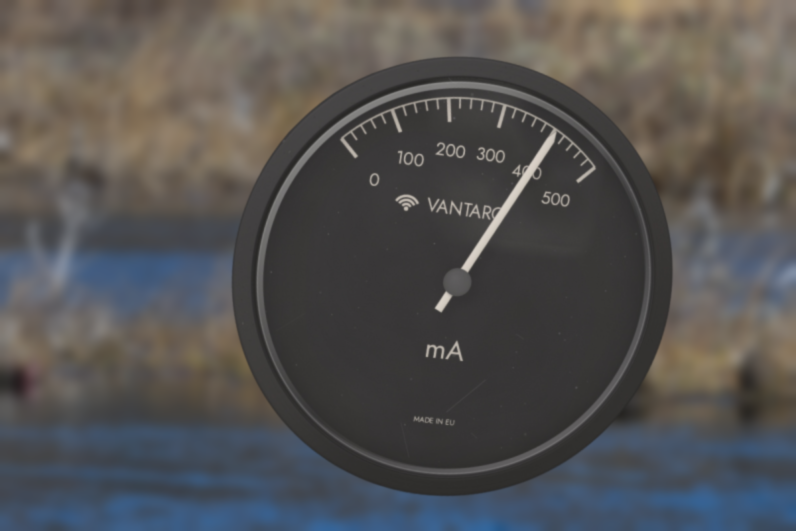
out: 400 mA
